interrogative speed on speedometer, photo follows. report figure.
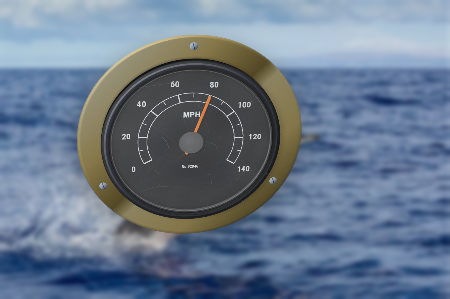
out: 80 mph
